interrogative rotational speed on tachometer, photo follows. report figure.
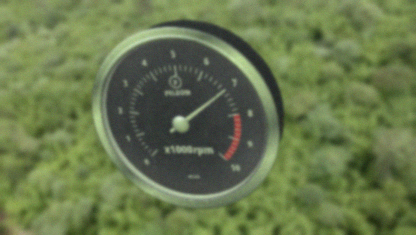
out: 7000 rpm
